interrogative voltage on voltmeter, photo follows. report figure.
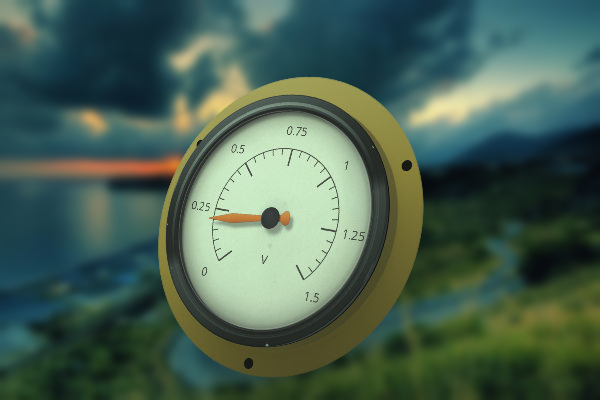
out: 0.2 V
